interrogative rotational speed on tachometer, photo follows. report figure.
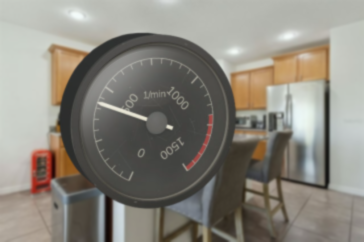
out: 425 rpm
